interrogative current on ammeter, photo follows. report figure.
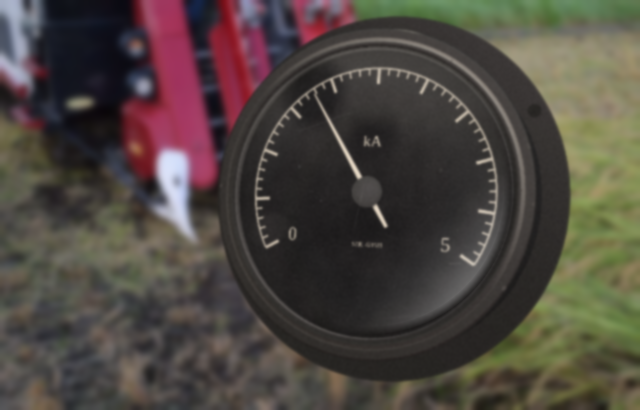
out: 1.8 kA
